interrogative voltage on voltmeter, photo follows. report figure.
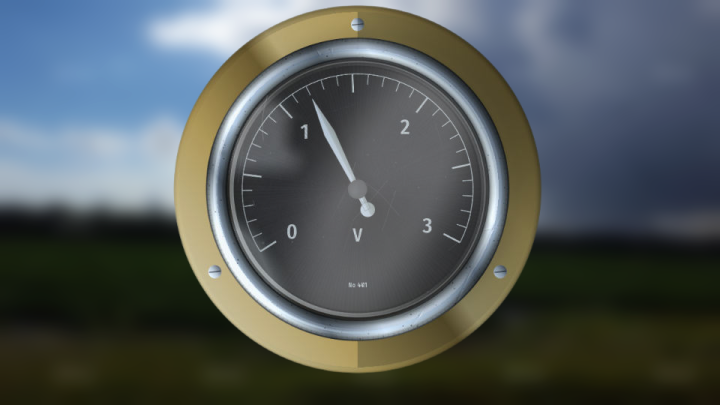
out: 1.2 V
